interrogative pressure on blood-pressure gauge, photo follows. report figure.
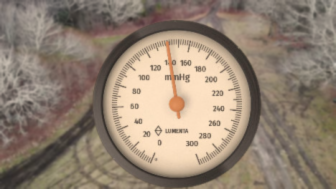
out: 140 mmHg
